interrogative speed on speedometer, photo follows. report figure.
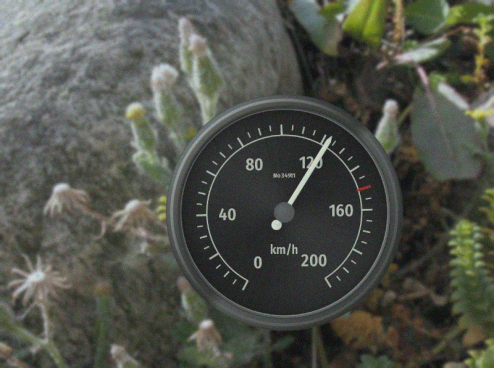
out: 122.5 km/h
